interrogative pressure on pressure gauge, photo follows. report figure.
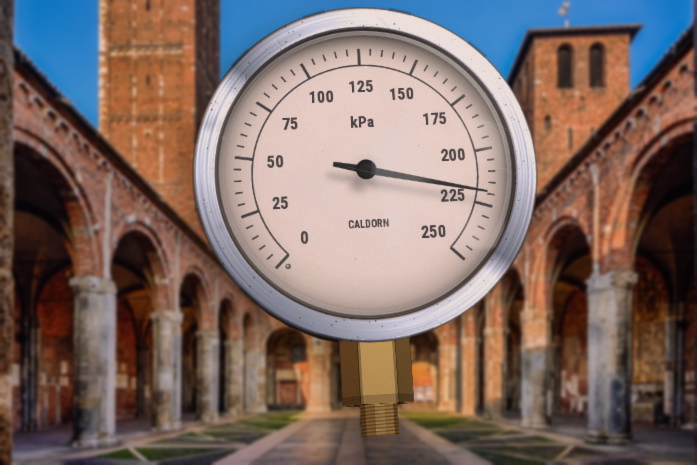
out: 220 kPa
